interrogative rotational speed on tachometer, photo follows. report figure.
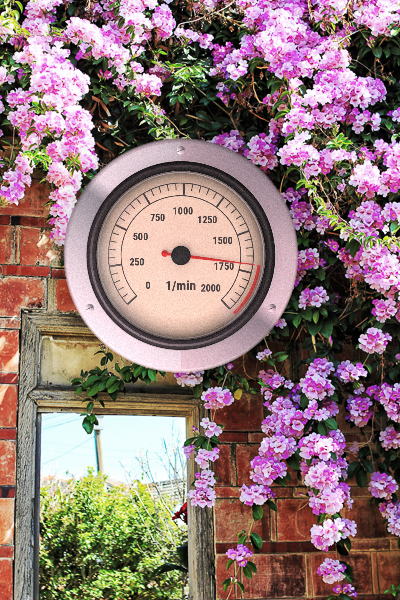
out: 1700 rpm
